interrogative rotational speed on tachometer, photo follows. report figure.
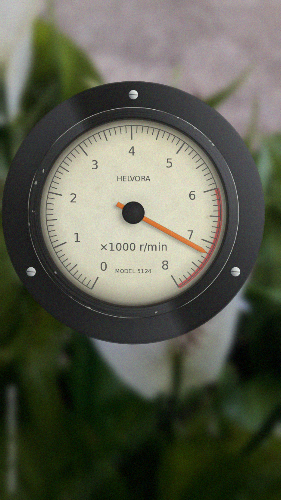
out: 7200 rpm
